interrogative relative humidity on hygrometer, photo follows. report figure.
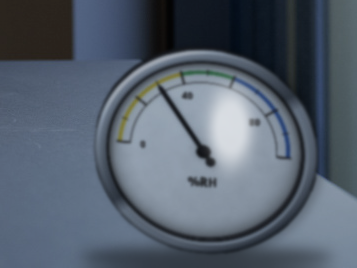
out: 30 %
